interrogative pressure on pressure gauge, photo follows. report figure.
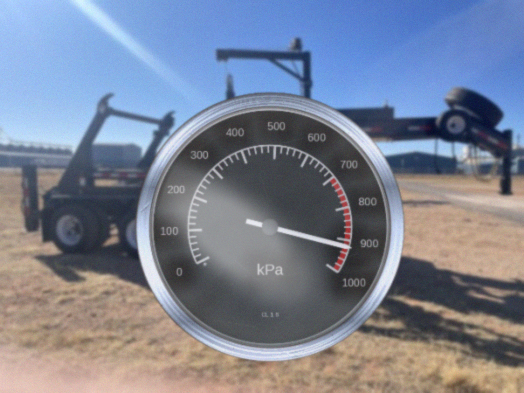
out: 920 kPa
